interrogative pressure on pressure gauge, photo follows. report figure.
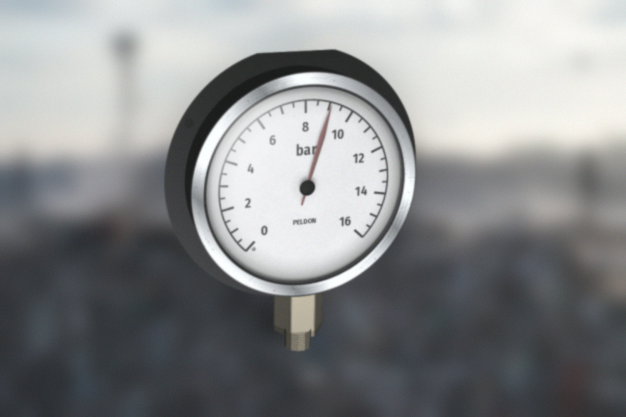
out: 9 bar
